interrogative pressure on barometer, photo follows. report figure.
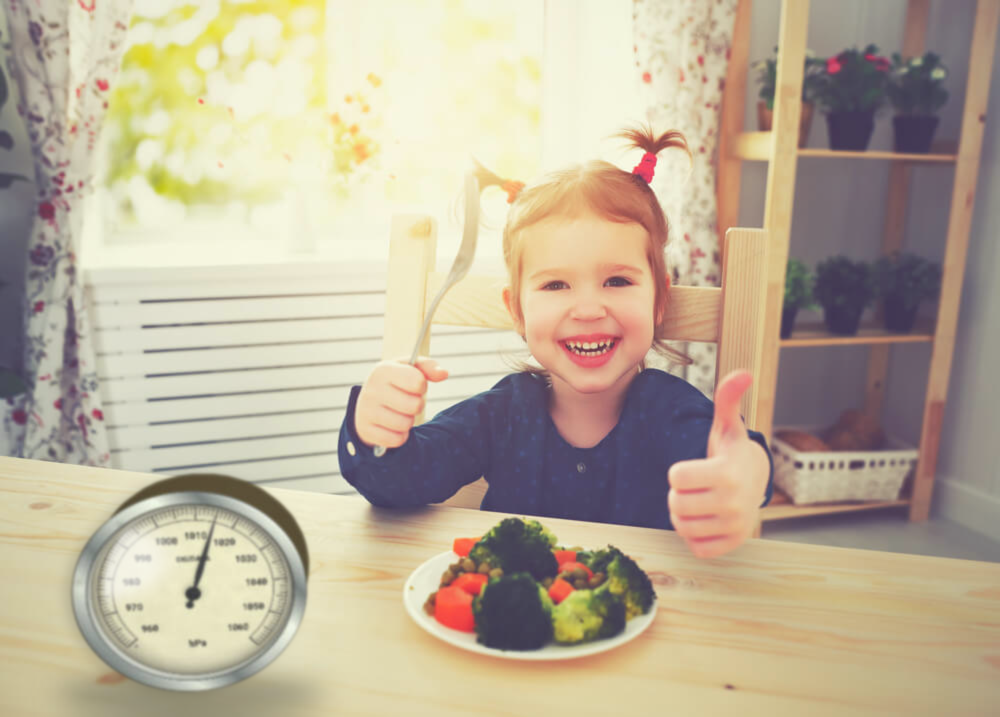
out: 1015 hPa
